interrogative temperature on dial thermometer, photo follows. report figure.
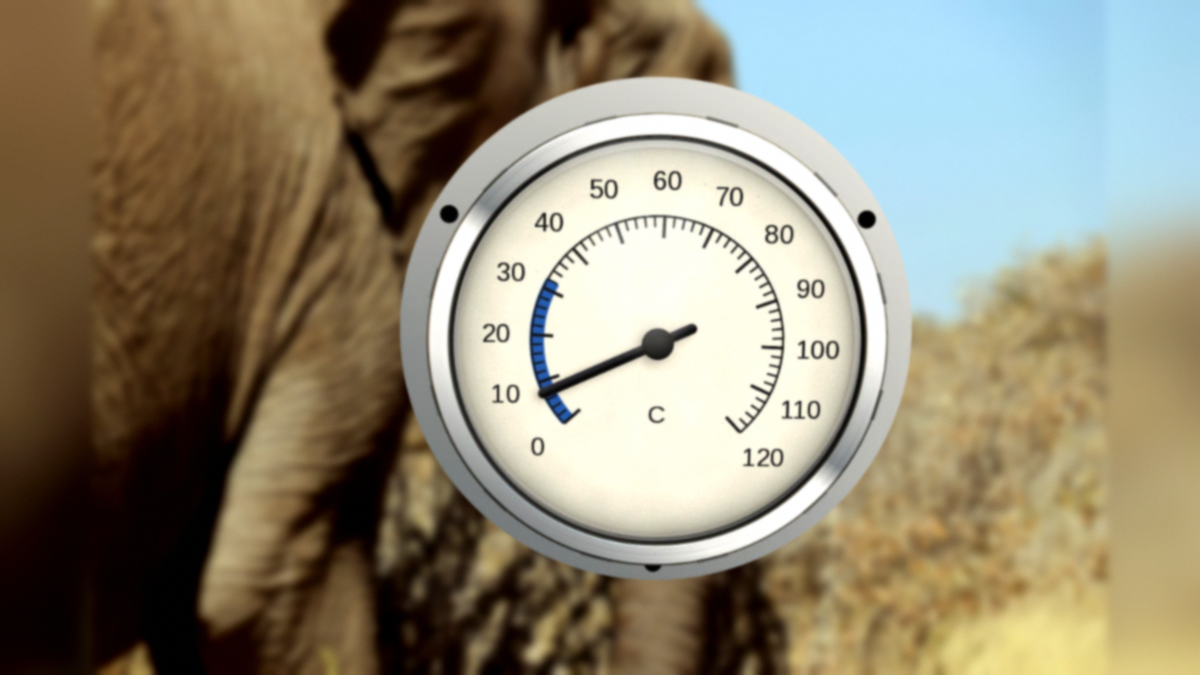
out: 8 °C
